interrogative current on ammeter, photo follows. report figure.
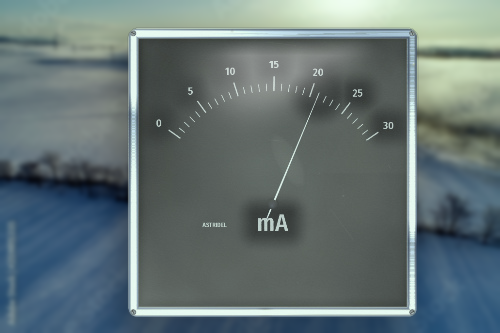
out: 21 mA
